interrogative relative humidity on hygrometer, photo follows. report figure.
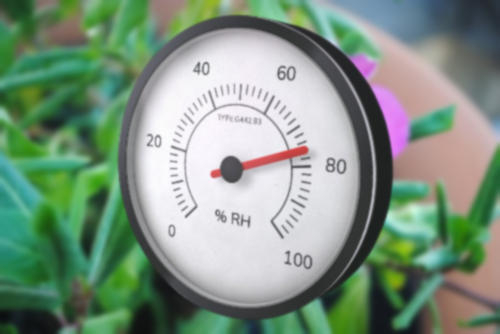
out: 76 %
